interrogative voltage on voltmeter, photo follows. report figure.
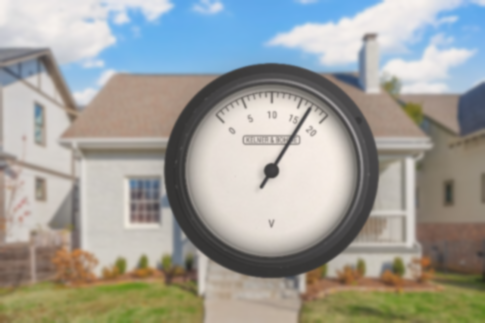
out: 17 V
